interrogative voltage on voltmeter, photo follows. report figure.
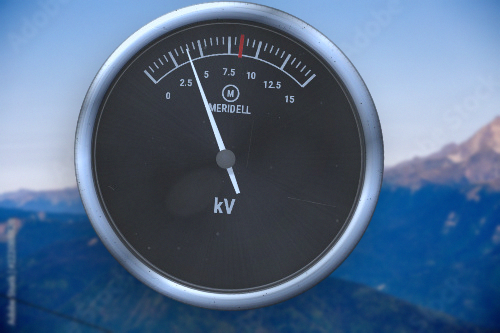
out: 4 kV
